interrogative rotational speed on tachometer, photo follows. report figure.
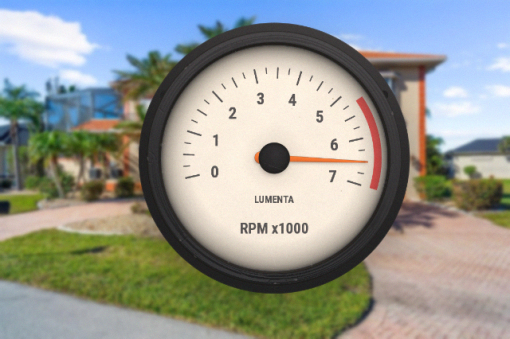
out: 6500 rpm
